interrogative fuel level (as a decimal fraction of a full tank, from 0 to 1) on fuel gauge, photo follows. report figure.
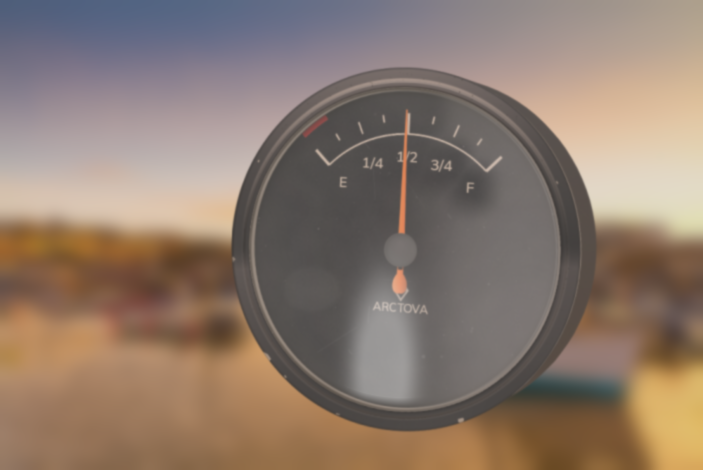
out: 0.5
